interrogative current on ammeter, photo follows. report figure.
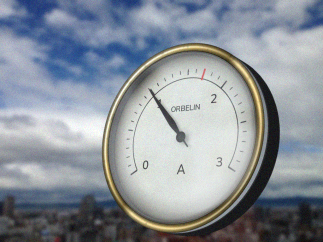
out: 1 A
